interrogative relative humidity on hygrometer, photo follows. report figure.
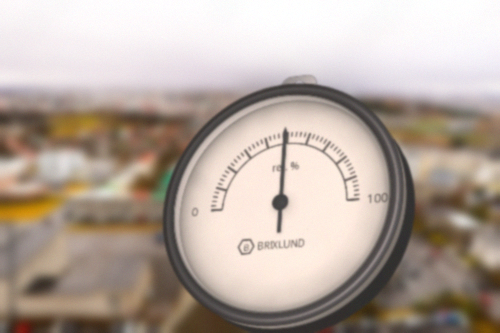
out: 50 %
